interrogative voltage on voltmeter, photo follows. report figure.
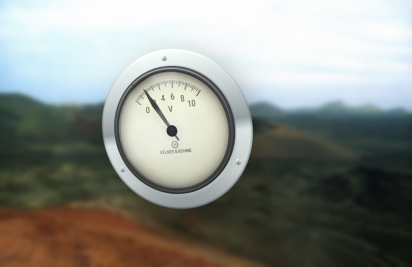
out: 2 V
